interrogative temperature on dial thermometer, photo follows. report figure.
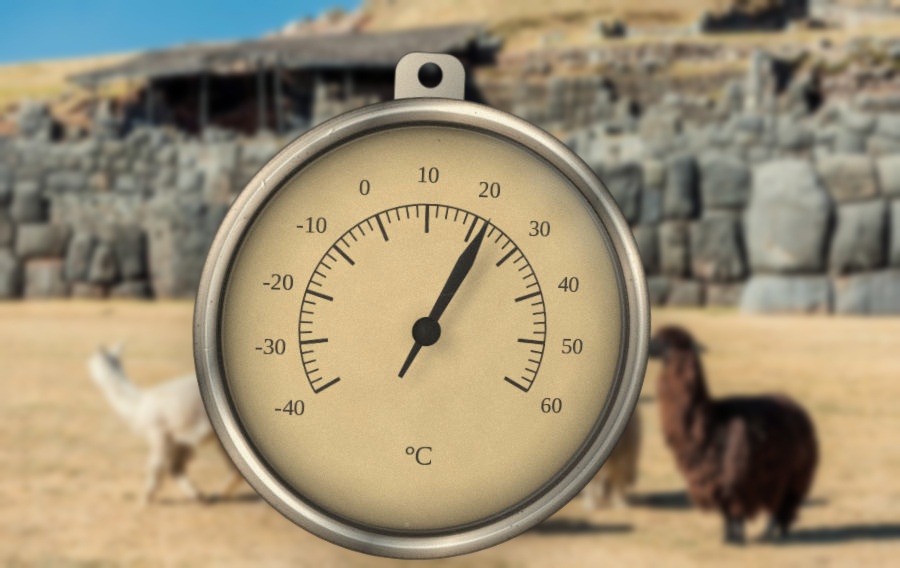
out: 22 °C
